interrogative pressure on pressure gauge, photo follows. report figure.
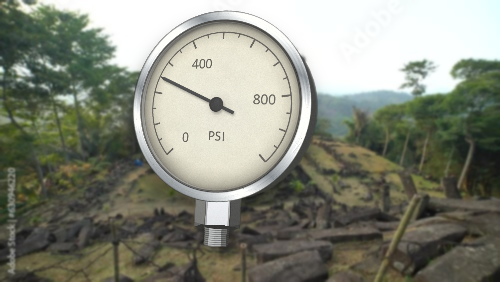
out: 250 psi
